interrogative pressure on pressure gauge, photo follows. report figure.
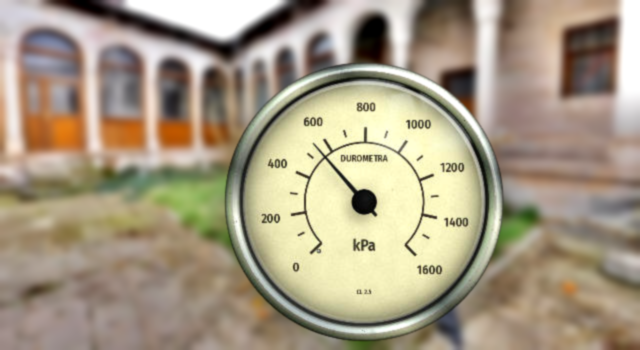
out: 550 kPa
